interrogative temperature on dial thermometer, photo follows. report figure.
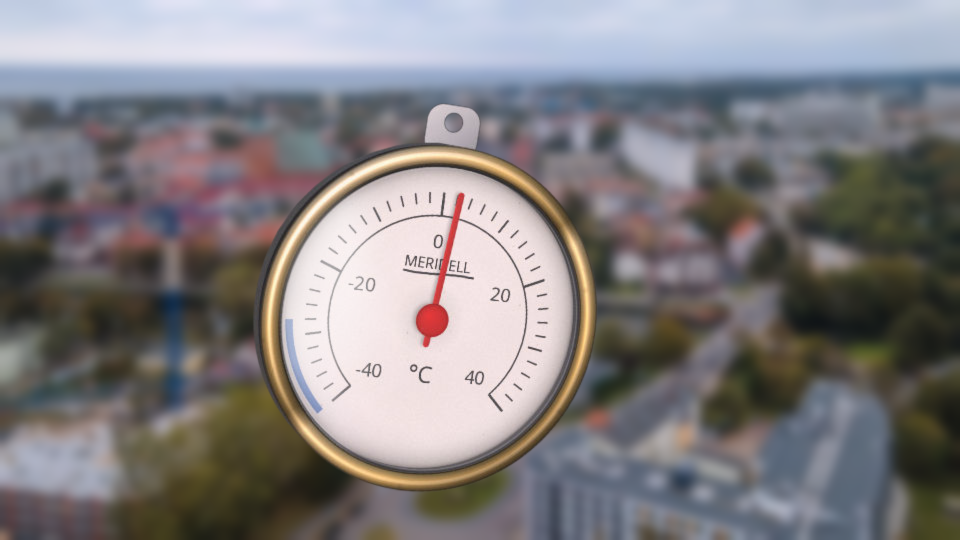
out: 2 °C
